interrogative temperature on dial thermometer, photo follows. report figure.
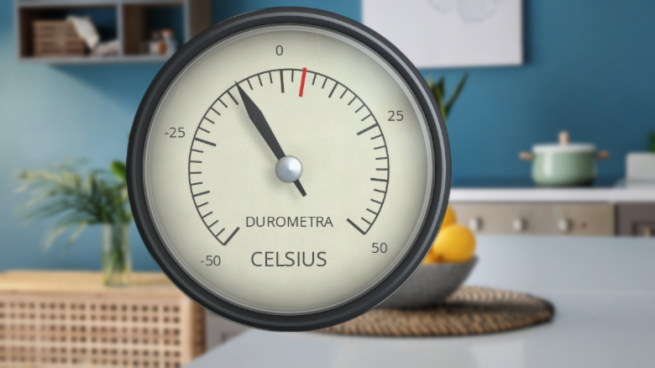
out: -10 °C
